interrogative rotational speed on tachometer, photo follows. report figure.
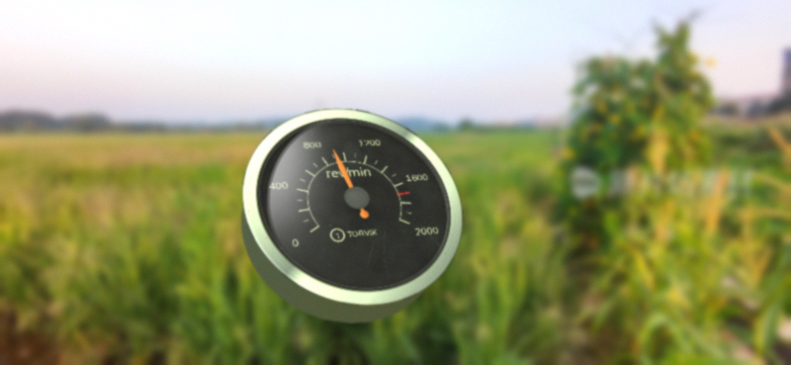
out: 900 rpm
